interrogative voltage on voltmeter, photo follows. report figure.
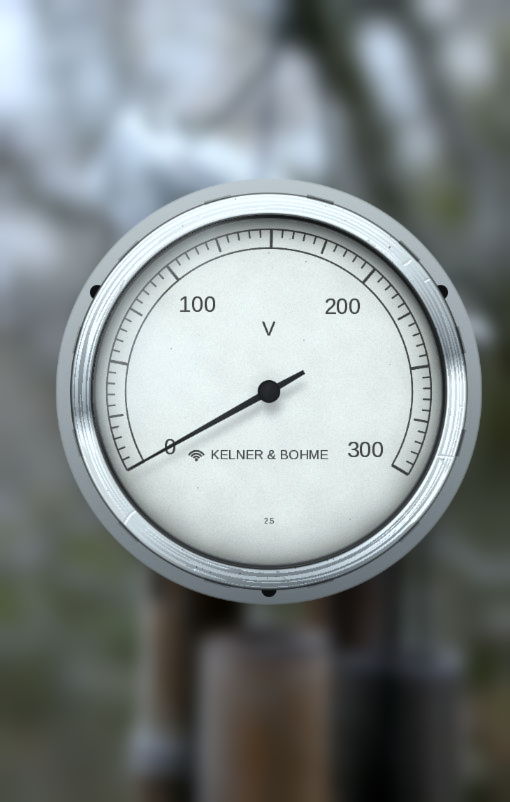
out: 0 V
